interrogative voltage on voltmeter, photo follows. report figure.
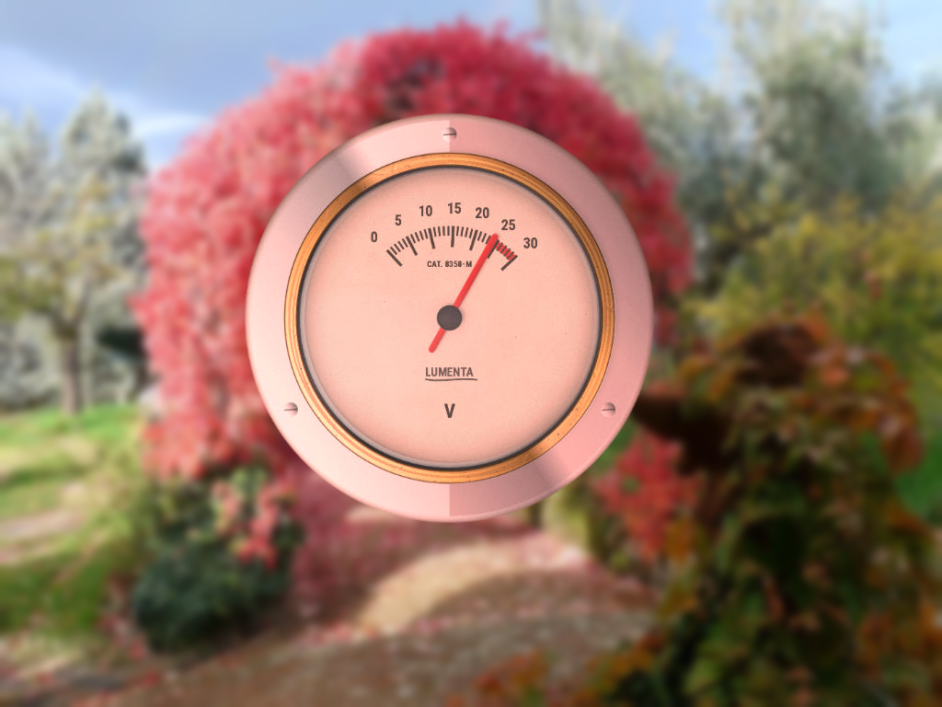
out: 24 V
